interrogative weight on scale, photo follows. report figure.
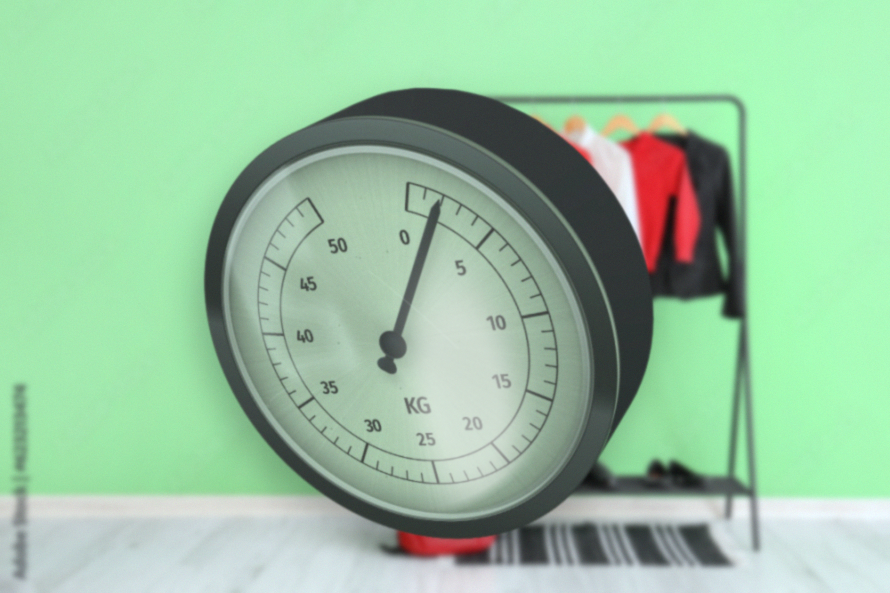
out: 2 kg
